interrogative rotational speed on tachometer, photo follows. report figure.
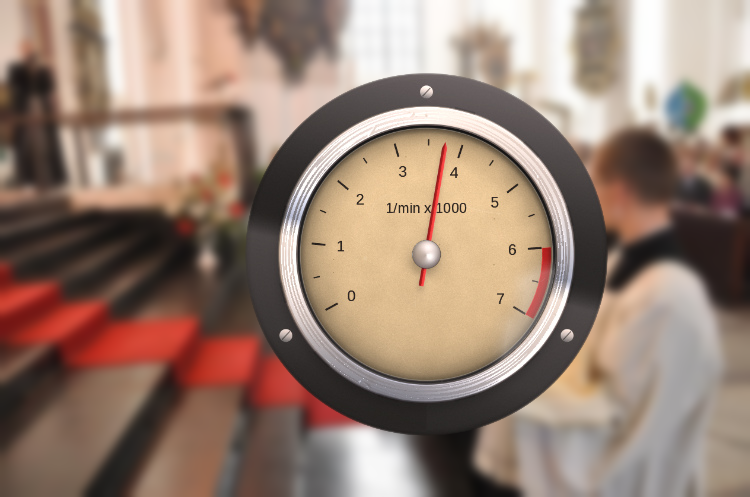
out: 3750 rpm
